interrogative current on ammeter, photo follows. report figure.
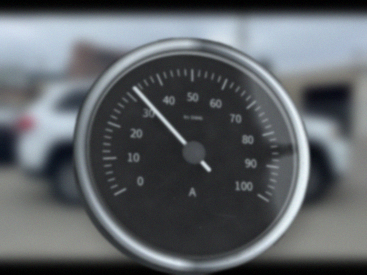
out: 32 A
